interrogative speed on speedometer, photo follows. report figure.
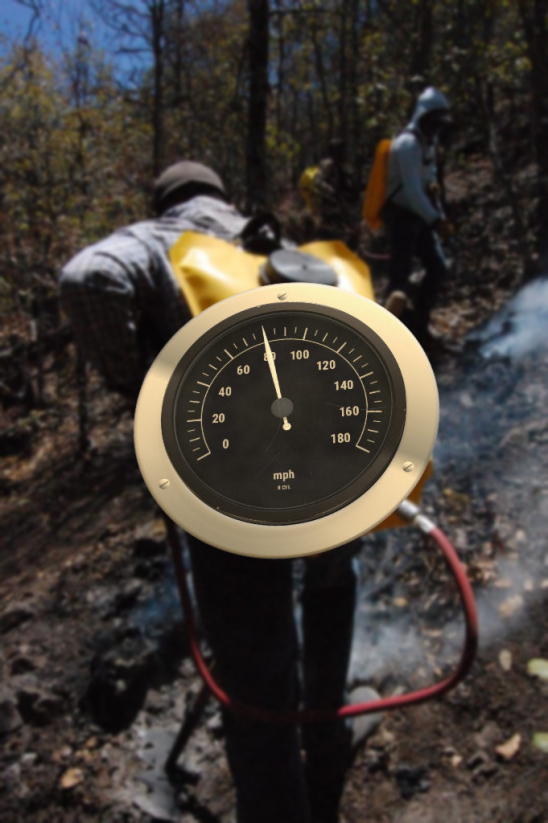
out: 80 mph
